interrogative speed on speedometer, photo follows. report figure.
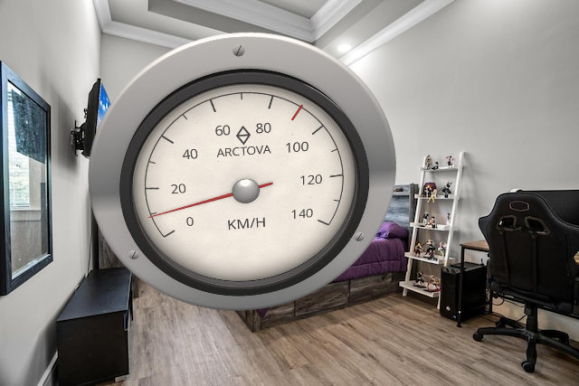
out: 10 km/h
